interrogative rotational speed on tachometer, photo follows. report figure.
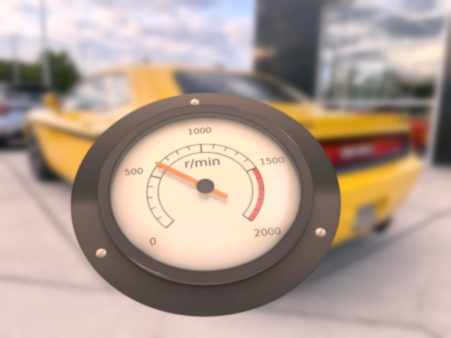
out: 600 rpm
